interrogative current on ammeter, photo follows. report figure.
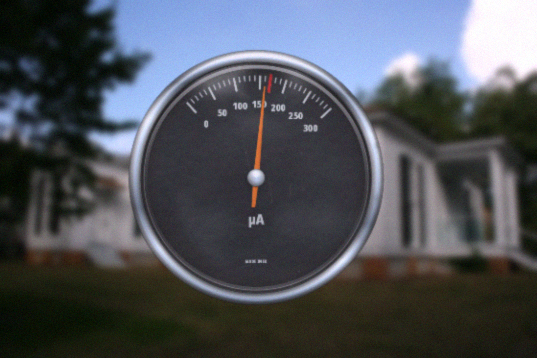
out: 160 µA
